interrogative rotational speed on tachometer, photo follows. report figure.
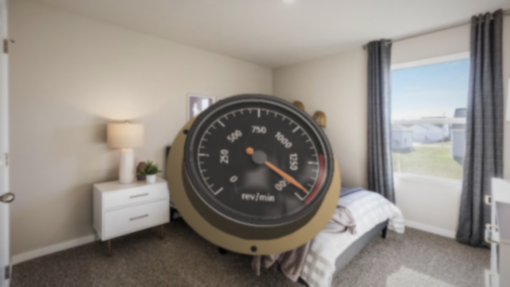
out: 1450 rpm
